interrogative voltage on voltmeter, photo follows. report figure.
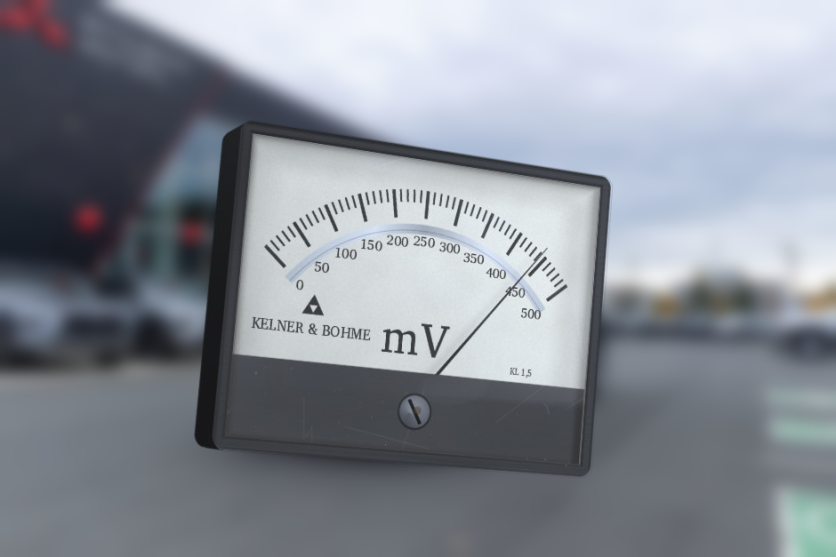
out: 440 mV
